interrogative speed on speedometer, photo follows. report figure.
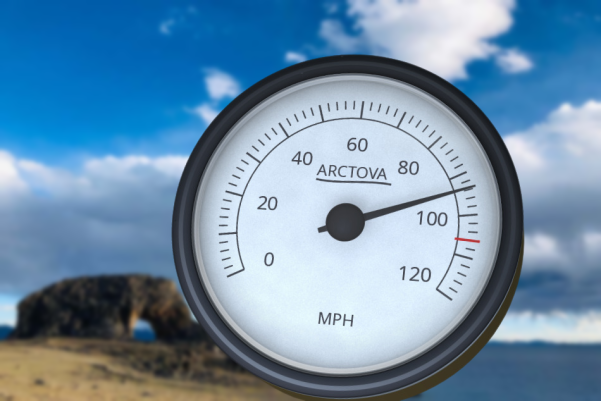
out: 94 mph
